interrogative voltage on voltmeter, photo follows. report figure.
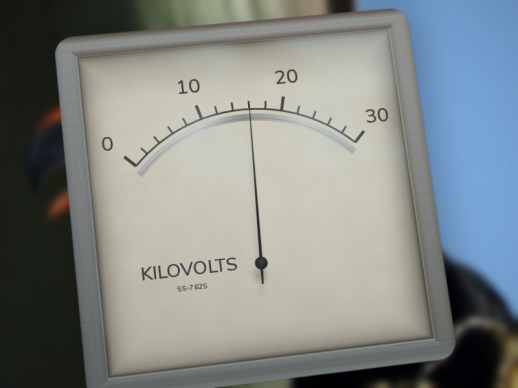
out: 16 kV
